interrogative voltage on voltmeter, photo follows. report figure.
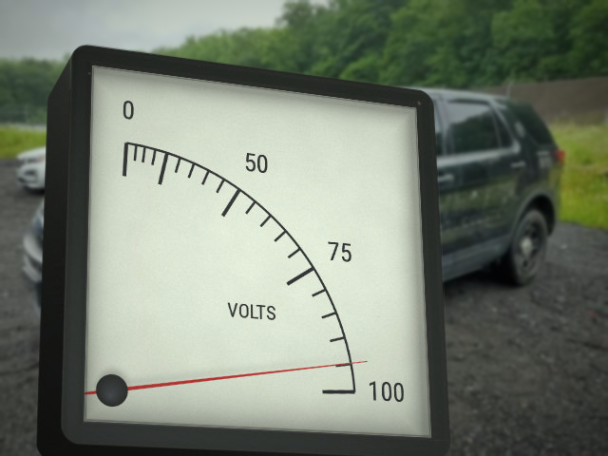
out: 95 V
